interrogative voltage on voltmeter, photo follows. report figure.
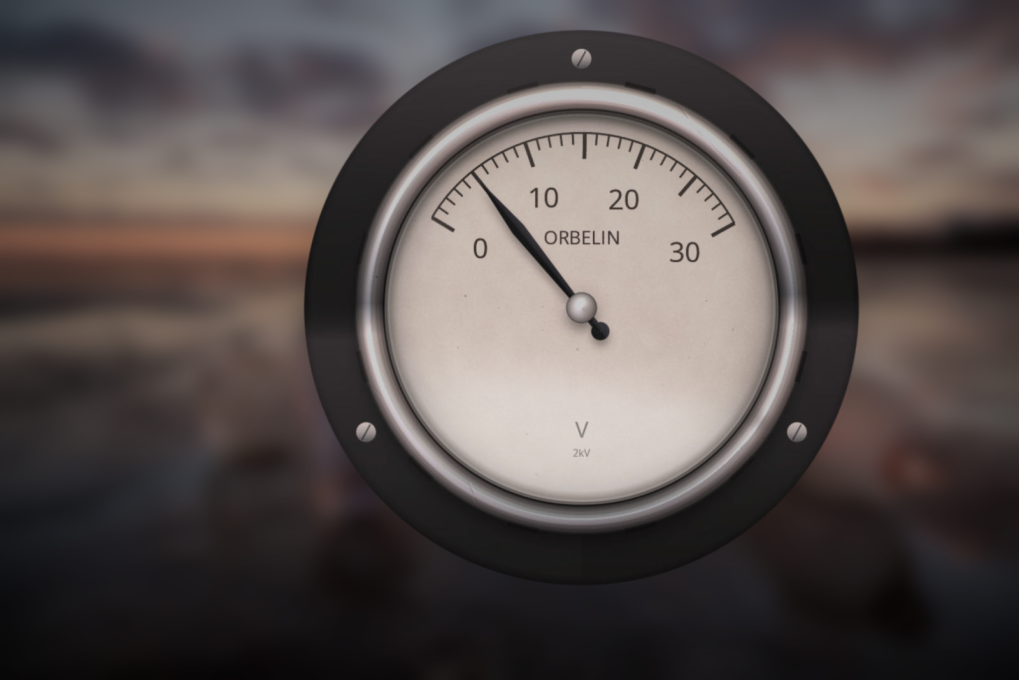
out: 5 V
